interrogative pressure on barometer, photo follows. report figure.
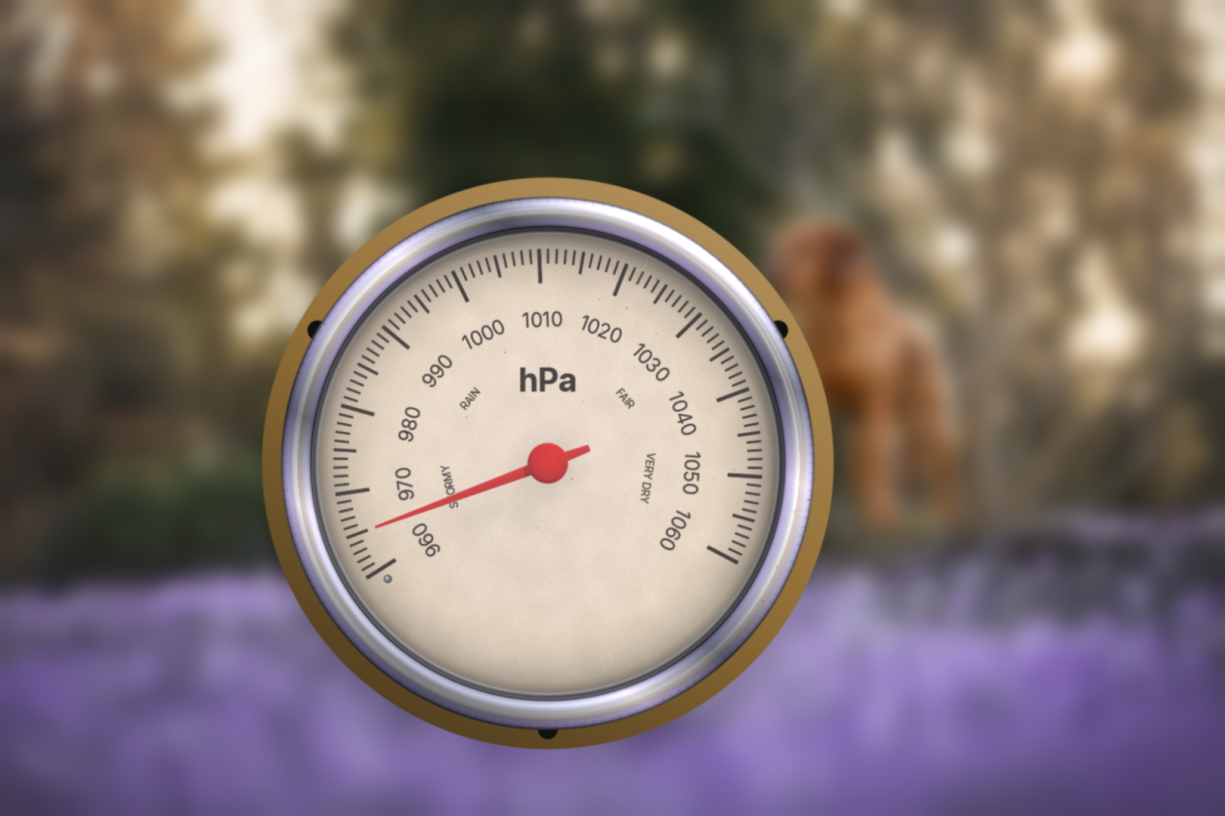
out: 965 hPa
